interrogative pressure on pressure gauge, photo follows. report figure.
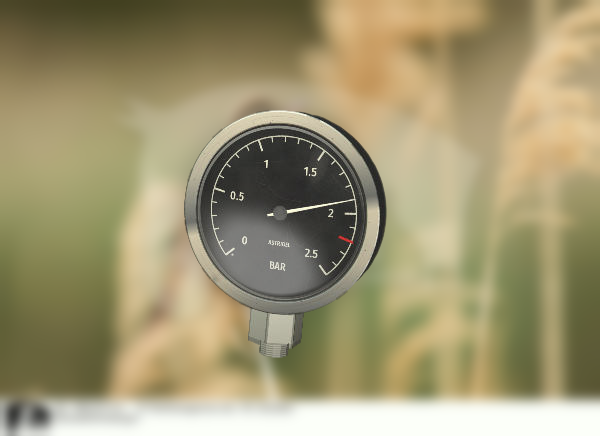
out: 1.9 bar
